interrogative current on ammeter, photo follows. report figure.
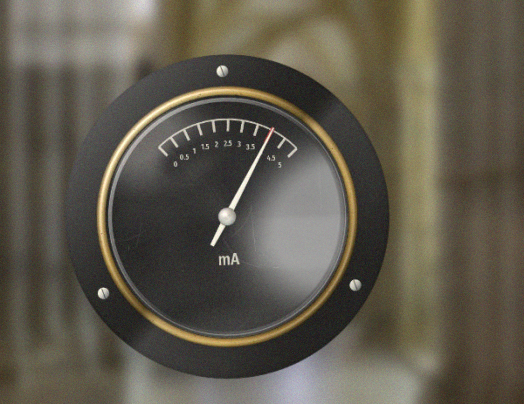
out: 4 mA
